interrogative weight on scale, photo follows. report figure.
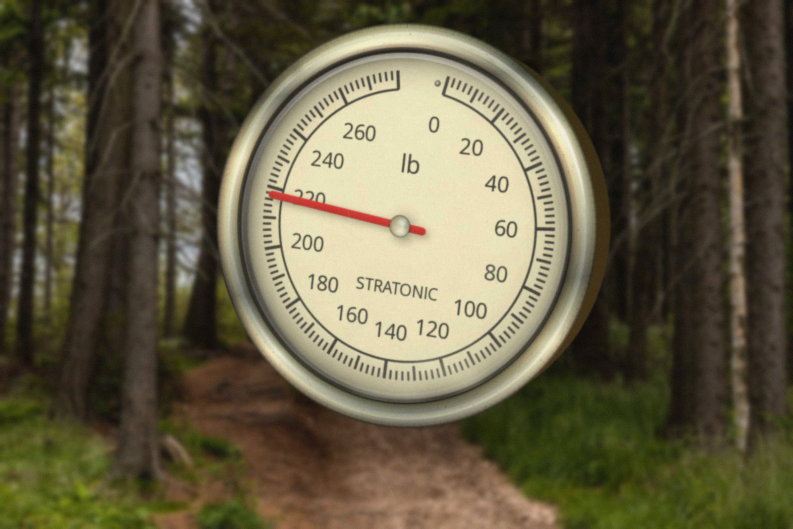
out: 218 lb
